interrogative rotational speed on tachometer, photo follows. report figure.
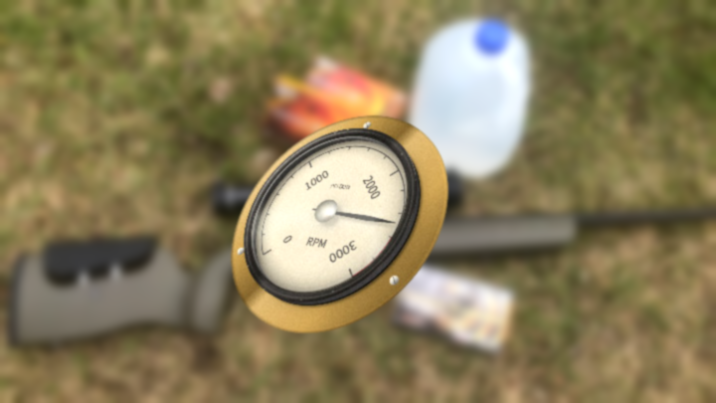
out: 2500 rpm
